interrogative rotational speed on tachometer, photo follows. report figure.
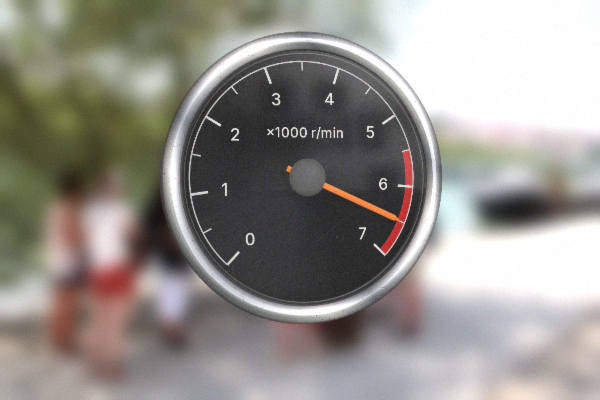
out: 6500 rpm
